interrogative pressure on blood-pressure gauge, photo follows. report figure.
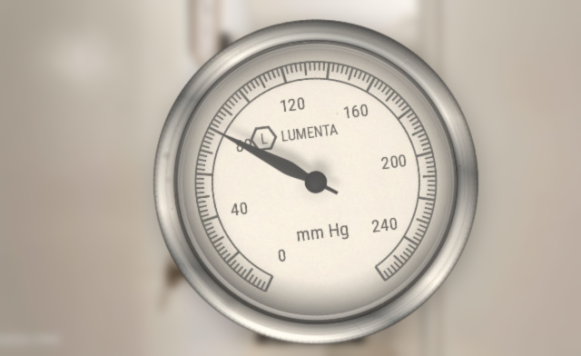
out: 80 mmHg
